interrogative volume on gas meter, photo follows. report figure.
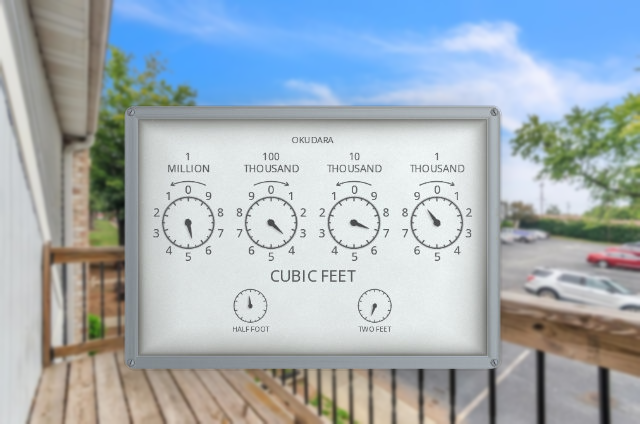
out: 536900 ft³
